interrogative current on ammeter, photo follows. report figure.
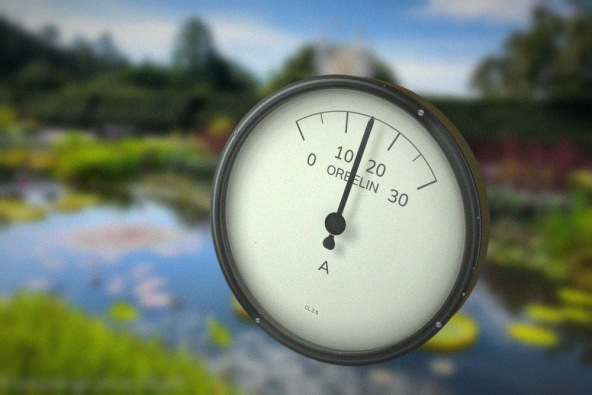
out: 15 A
